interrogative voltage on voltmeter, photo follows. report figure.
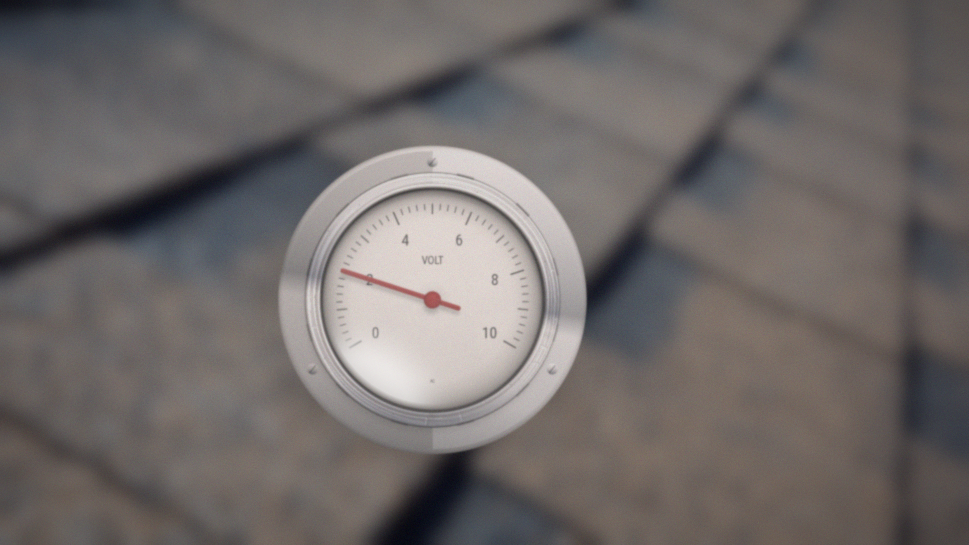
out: 2 V
